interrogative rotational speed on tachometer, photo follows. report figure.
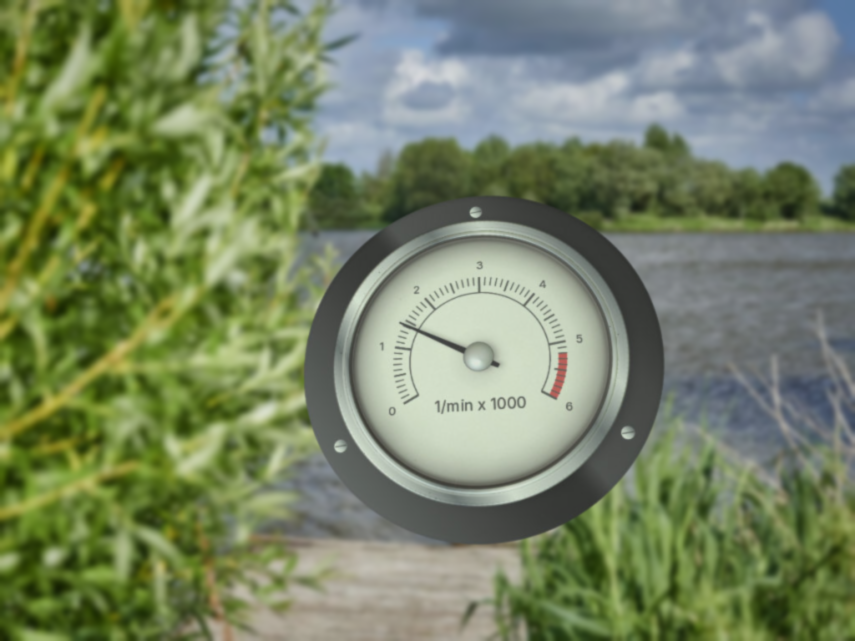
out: 1400 rpm
